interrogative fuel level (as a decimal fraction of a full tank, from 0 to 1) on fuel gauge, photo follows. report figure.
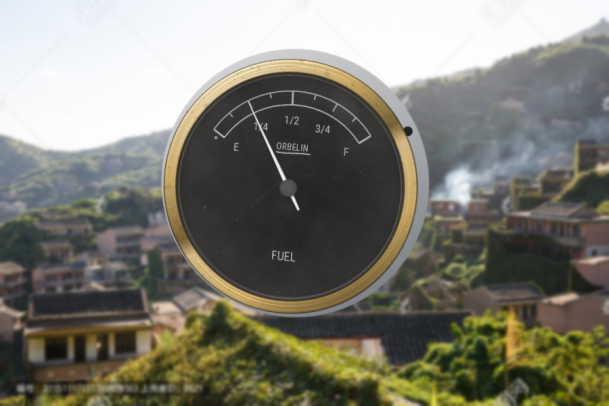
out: 0.25
